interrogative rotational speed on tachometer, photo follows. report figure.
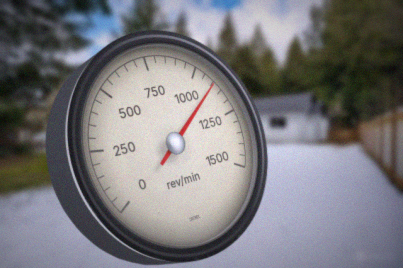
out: 1100 rpm
